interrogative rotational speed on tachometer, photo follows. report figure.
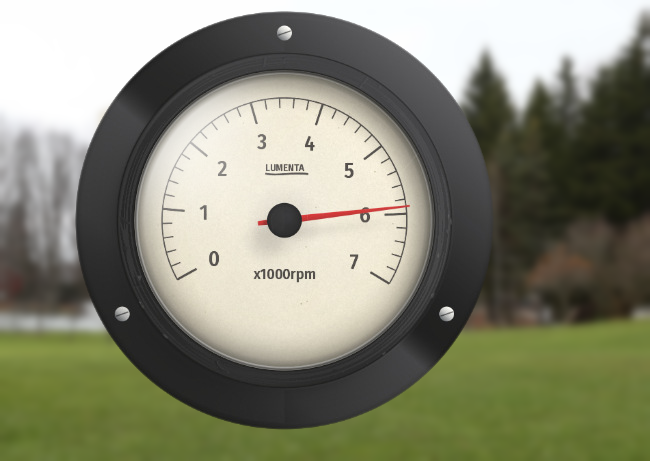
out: 5900 rpm
